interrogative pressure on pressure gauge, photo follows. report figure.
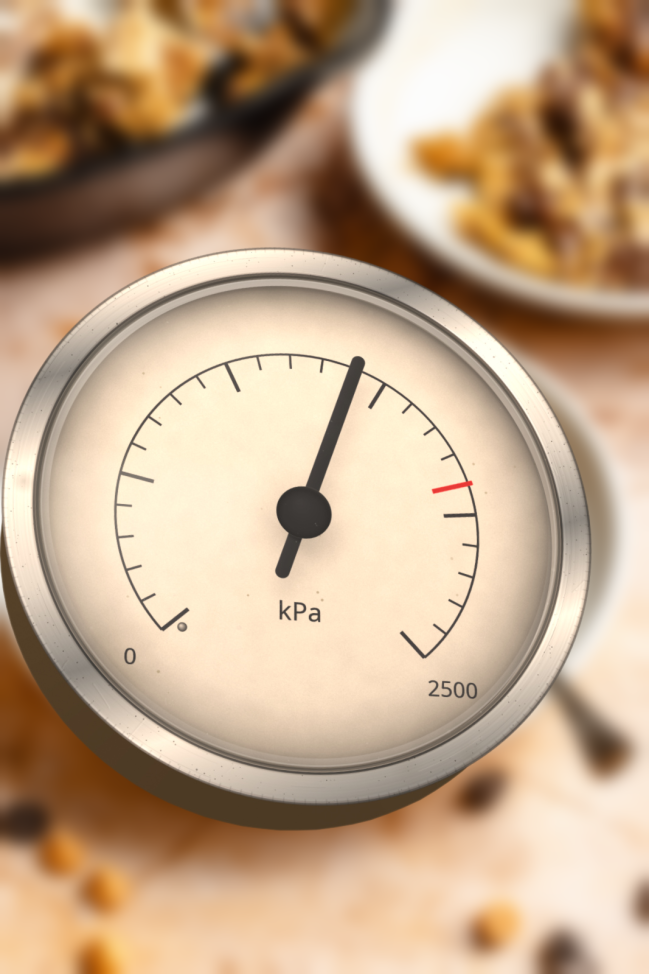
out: 1400 kPa
